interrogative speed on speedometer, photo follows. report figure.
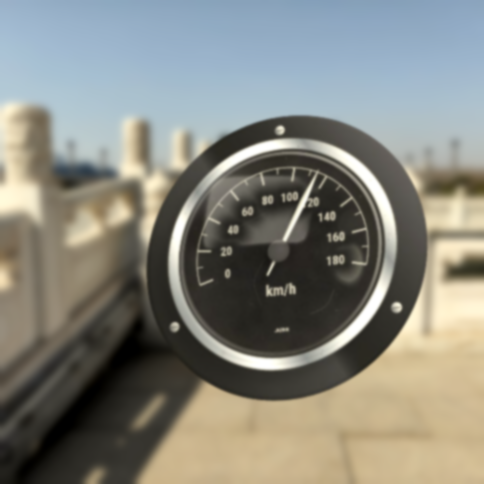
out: 115 km/h
